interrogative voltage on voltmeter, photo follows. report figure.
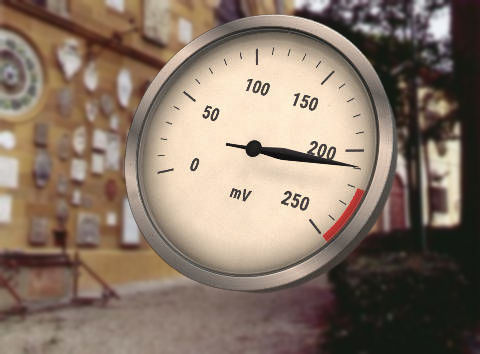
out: 210 mV
